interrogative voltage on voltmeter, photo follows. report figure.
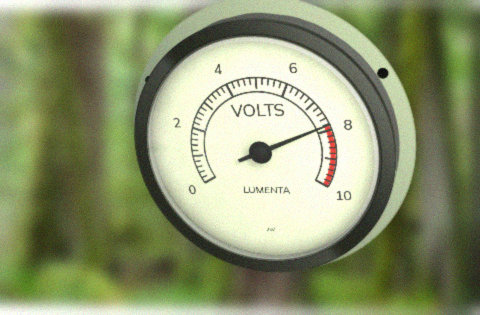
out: 7.8 V
